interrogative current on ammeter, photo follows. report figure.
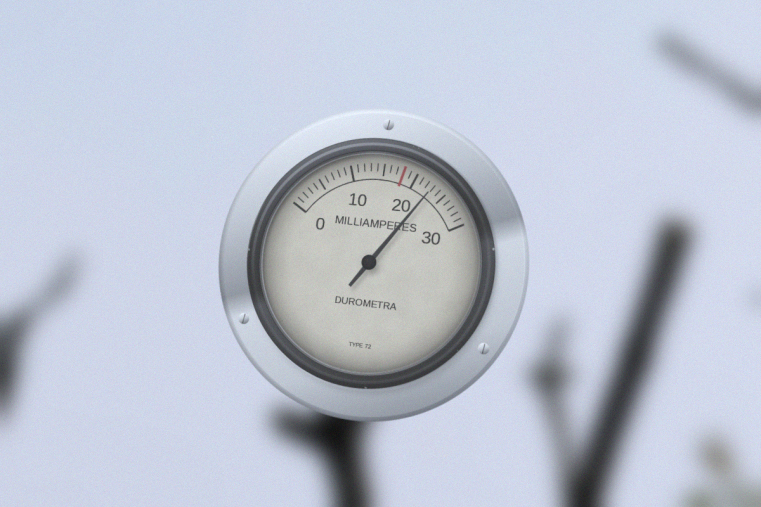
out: 23 mA
